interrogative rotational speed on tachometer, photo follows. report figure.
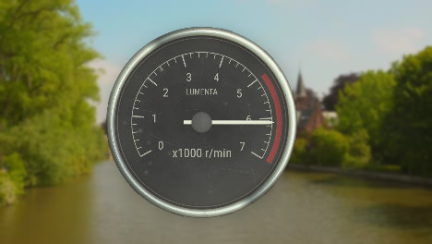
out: 6100 rpm
